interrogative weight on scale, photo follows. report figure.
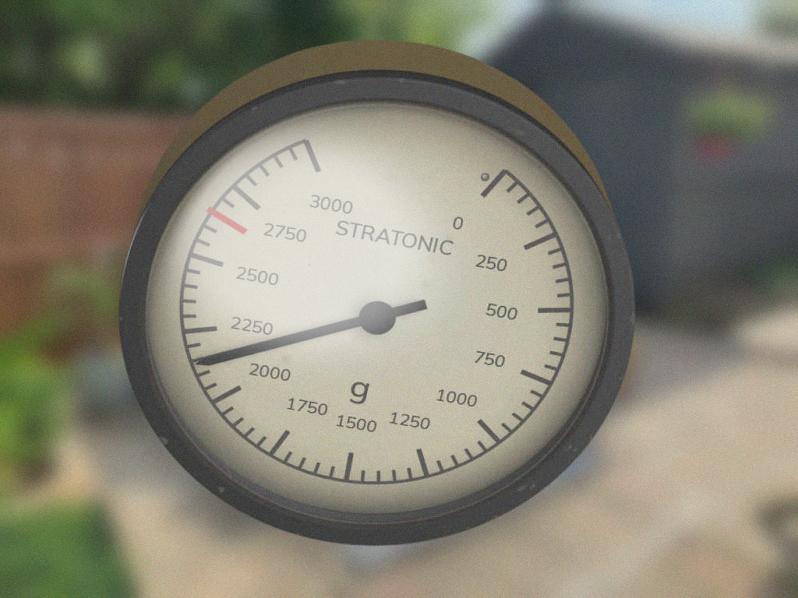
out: 2150 g
